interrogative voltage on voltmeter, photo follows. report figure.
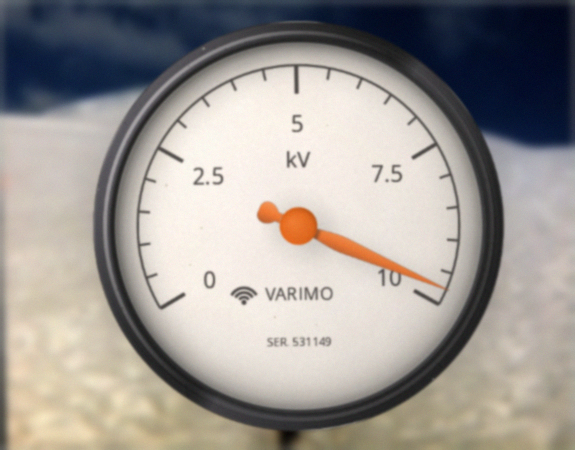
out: 9.75 kV
